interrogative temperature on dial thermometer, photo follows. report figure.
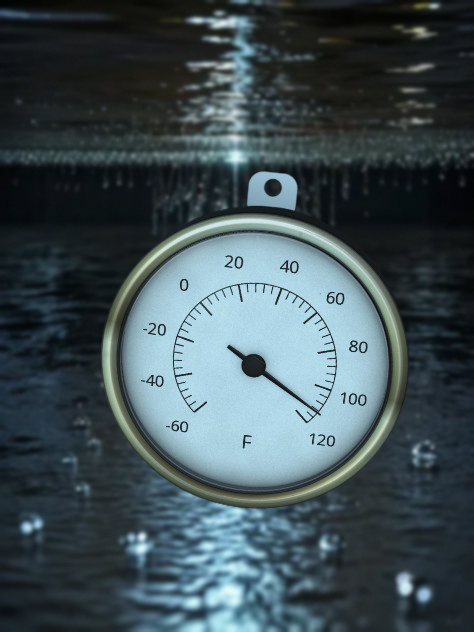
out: 112 °F
